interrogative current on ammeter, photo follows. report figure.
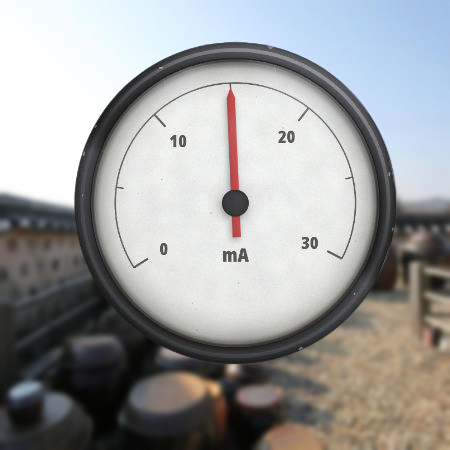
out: 15 mA
